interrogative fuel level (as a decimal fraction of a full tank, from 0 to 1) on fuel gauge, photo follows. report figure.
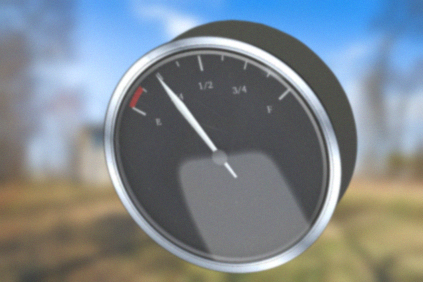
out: 0.25
